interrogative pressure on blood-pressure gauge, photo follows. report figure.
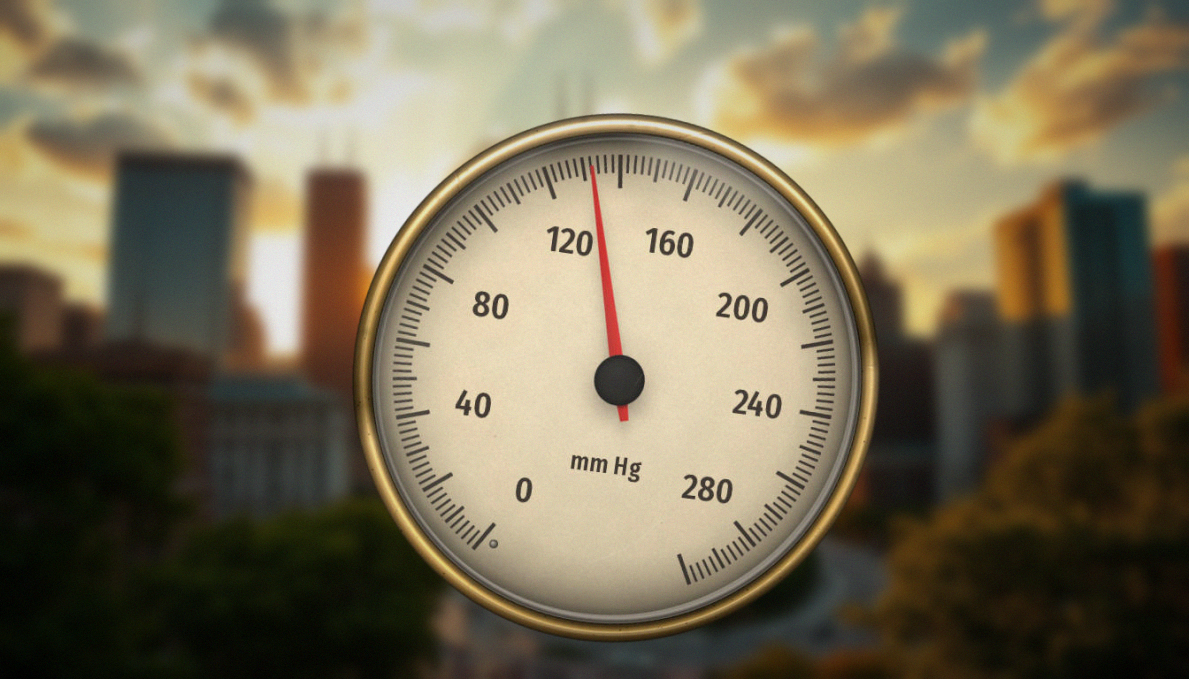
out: 132 mmHg
